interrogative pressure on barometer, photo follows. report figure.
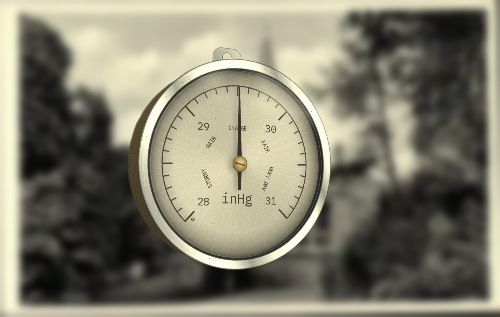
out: 29.5 inHg
